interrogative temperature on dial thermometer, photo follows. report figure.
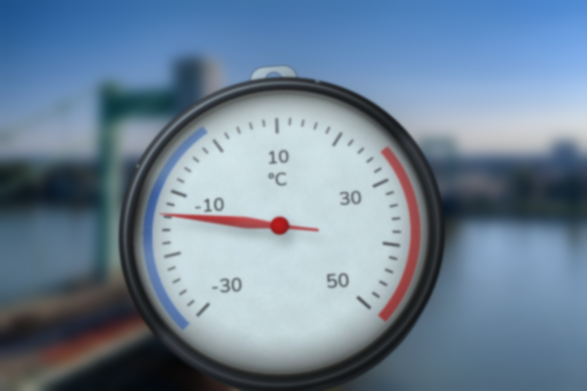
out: -14 °C
